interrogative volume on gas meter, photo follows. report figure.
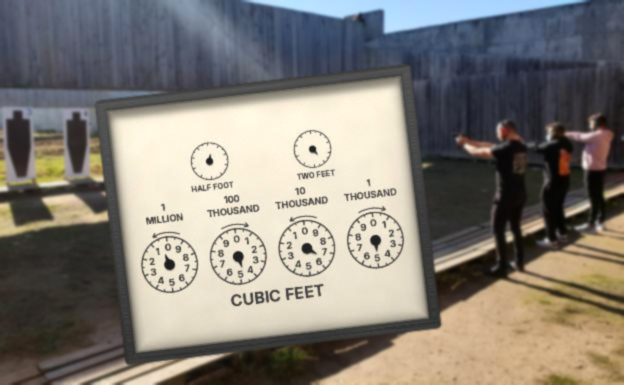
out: 46500 ft³
